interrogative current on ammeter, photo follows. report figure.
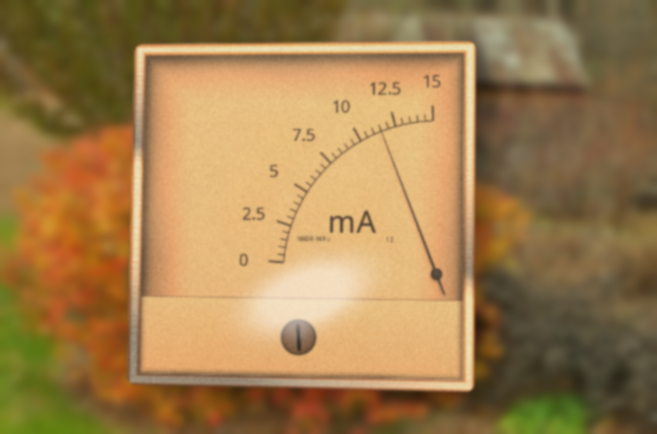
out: 11.5 mA
